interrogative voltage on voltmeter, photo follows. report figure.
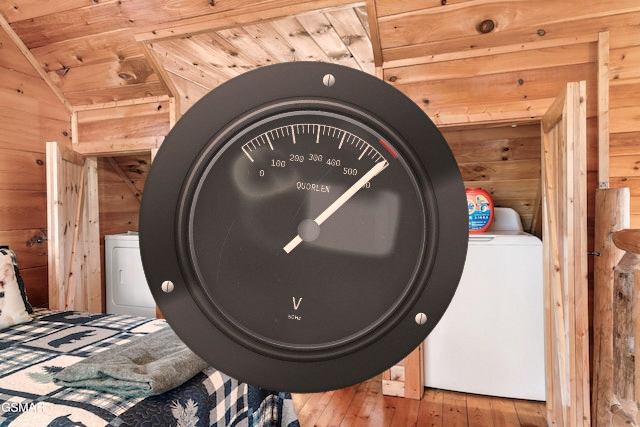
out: 580 V
